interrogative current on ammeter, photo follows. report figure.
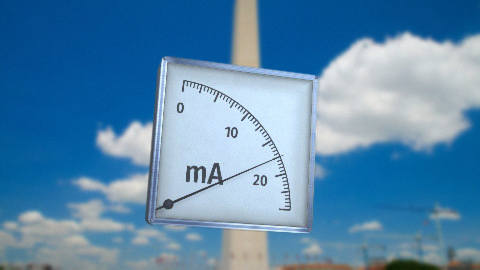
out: 17.5 mA
